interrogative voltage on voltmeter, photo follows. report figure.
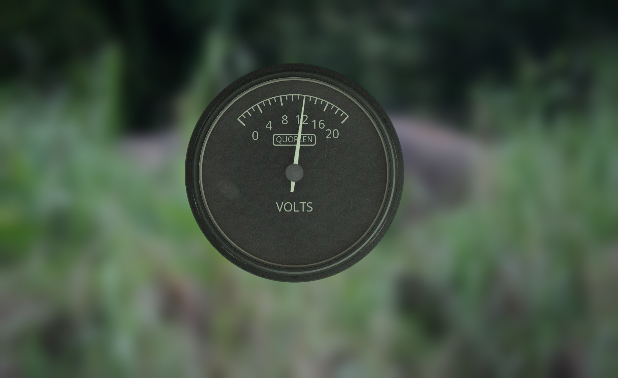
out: 12 V
